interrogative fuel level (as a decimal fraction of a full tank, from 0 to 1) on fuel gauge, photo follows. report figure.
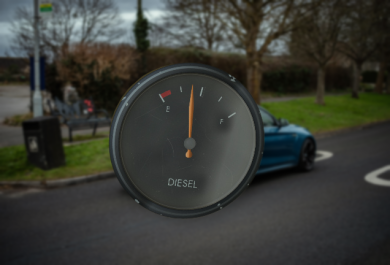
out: 0.375
